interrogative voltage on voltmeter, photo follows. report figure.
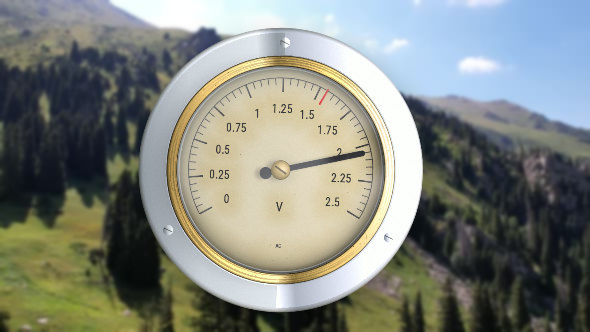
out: 2.05 V
